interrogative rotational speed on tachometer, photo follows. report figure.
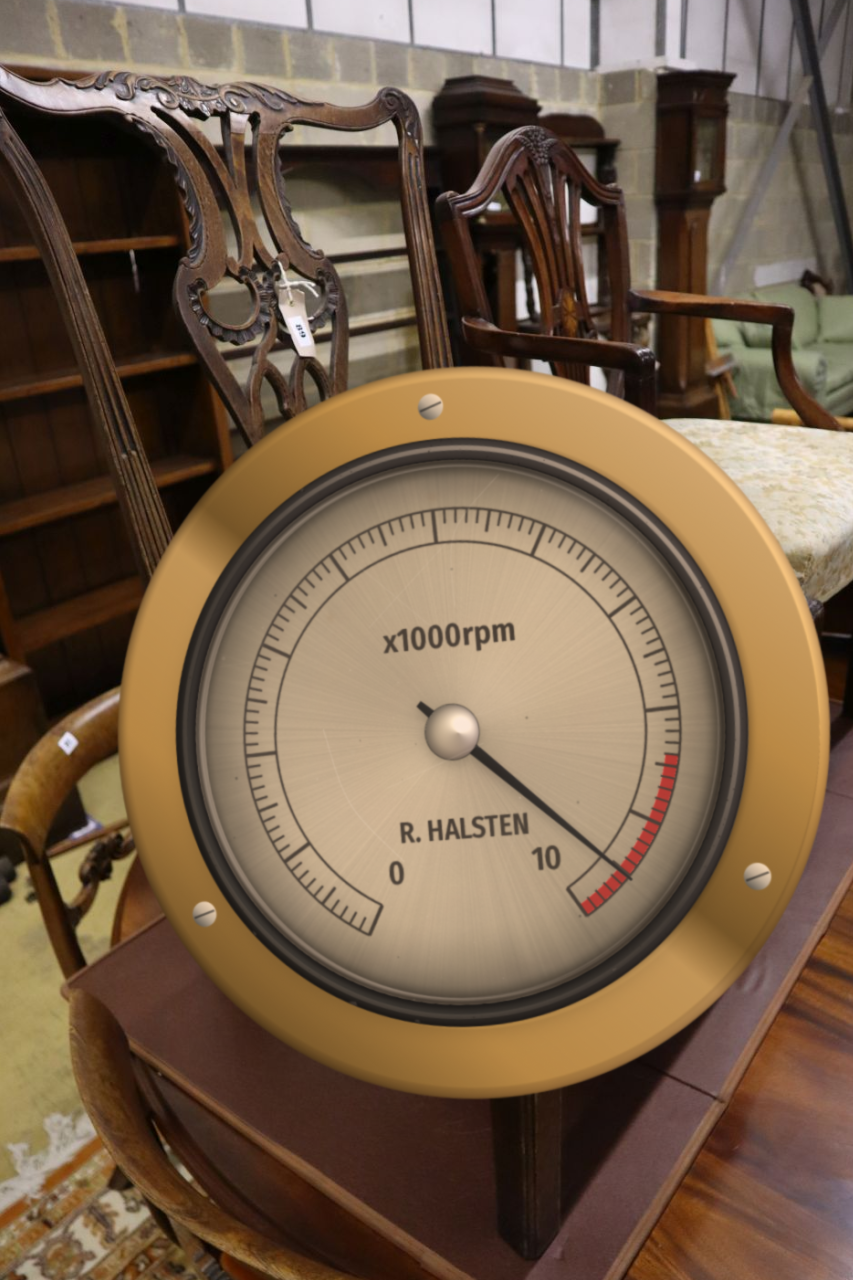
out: 9500 rpm
